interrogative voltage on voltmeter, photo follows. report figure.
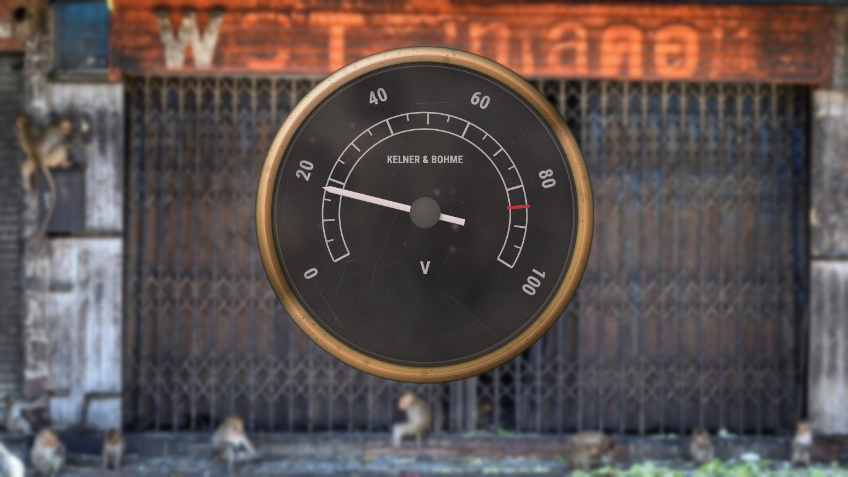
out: 17.5 V
